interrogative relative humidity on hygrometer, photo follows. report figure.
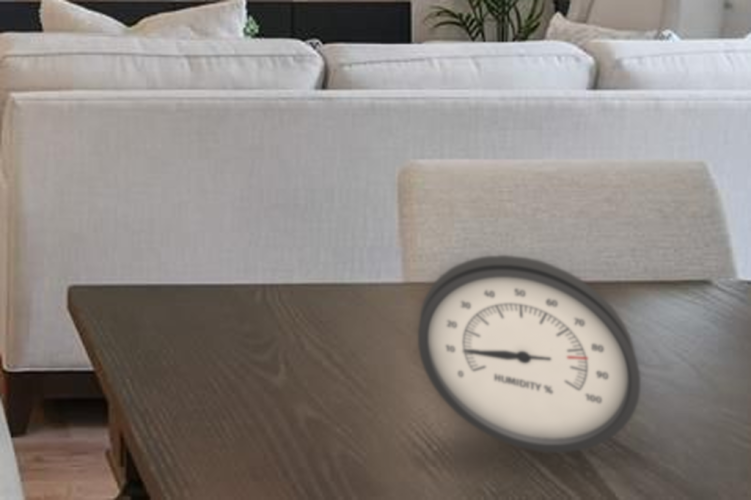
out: 10 %
